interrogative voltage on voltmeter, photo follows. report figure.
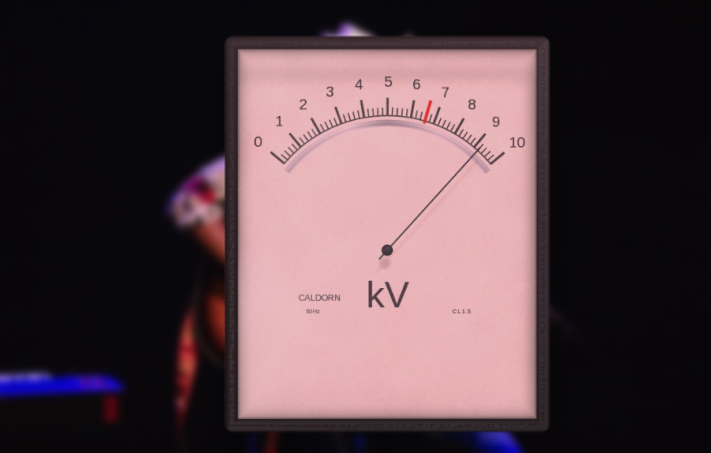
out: 9.2 kV
